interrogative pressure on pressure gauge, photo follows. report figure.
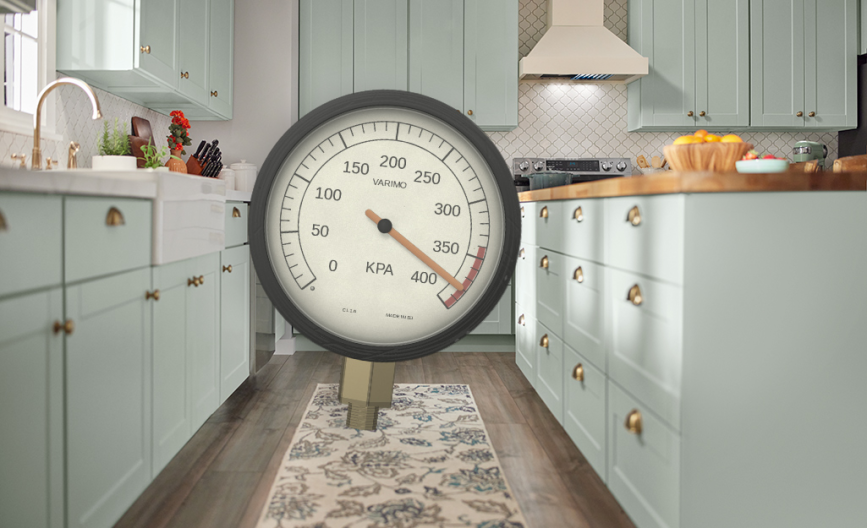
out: 380 kPa
